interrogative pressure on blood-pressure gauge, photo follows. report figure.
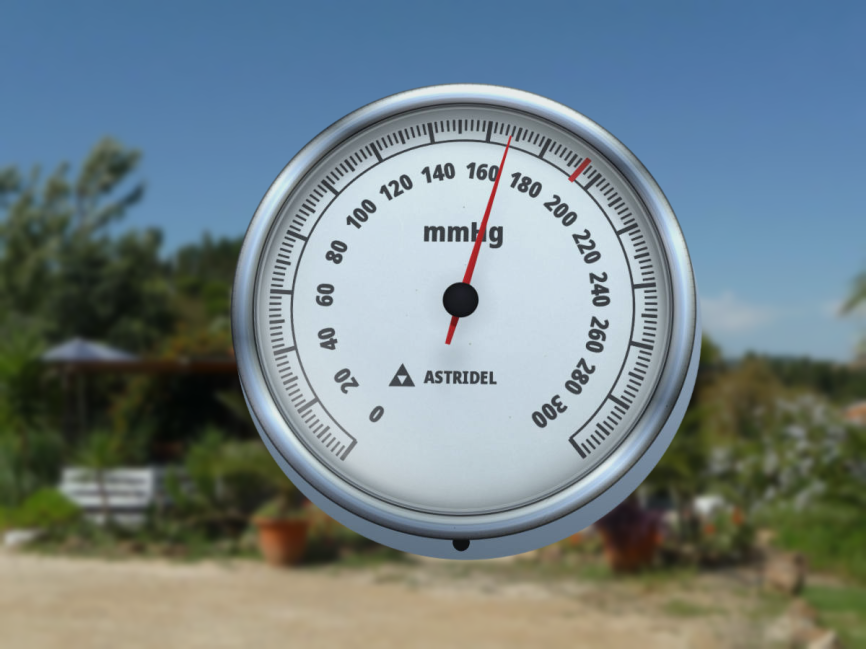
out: 168 mmHg
